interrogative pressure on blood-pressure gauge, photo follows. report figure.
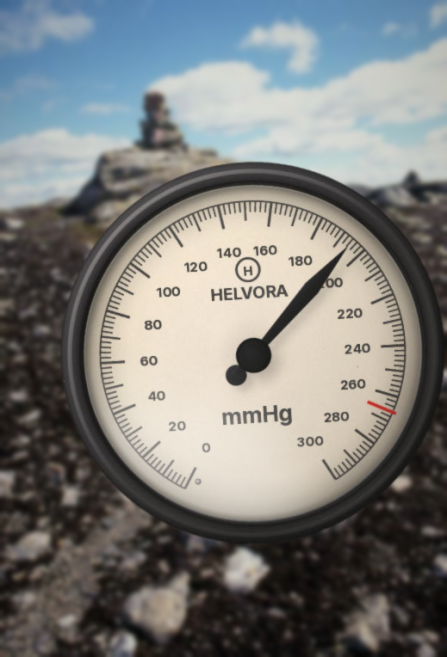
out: 194 mmHg
